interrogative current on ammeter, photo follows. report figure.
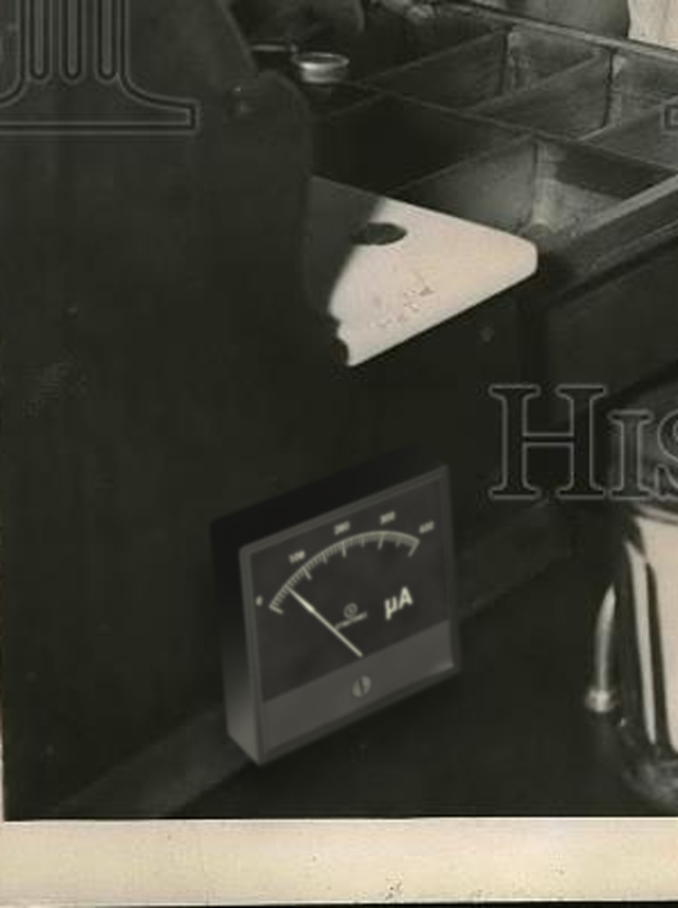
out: 50 µA
